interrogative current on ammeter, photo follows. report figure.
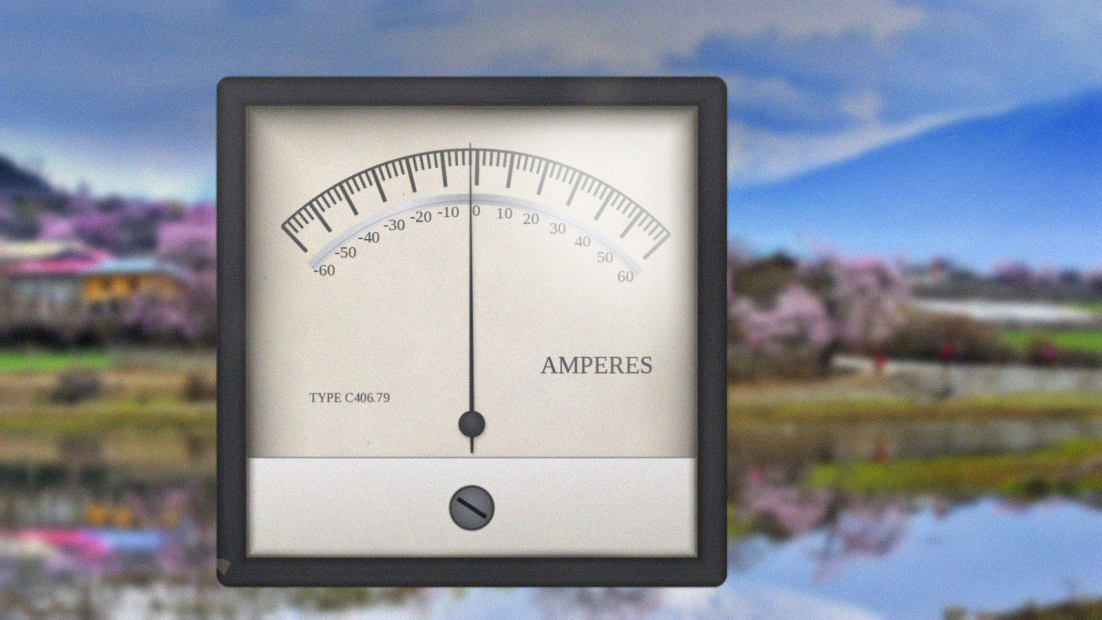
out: -2 A
